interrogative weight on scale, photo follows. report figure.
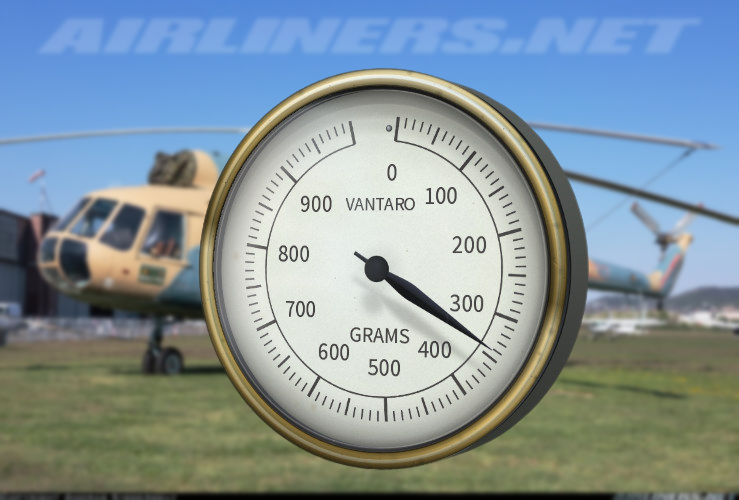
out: 340 g
